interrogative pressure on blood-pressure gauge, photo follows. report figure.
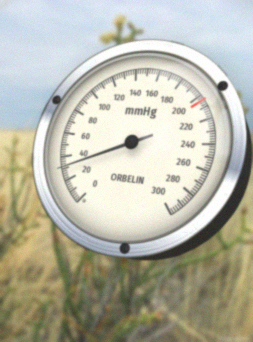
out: 30 mmHg
